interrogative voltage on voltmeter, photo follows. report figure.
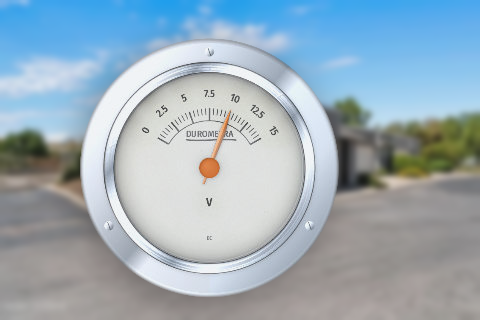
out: 10 V
